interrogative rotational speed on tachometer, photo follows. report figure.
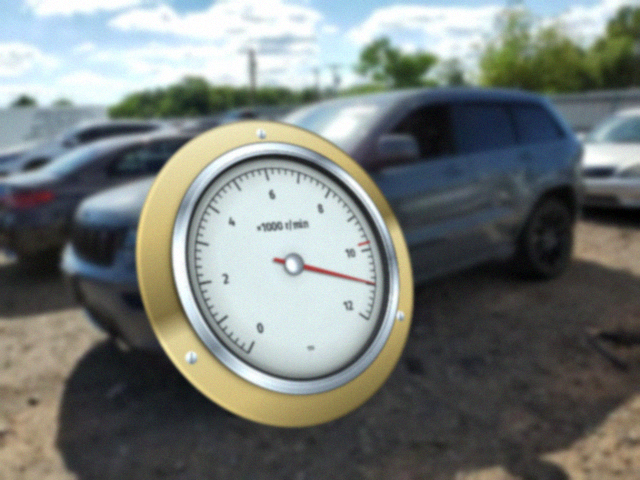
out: 11000 rpm
